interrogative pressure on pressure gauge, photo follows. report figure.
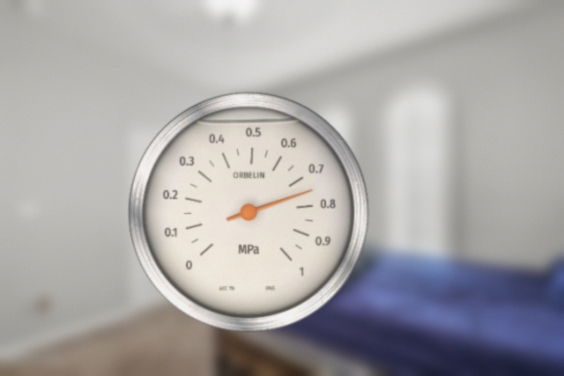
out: 0.75 MPa
